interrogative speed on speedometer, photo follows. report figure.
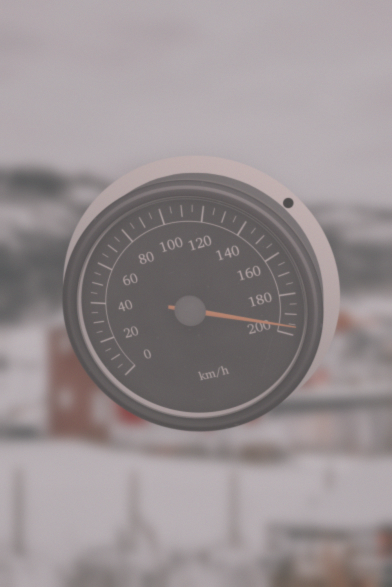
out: 195 km/h
